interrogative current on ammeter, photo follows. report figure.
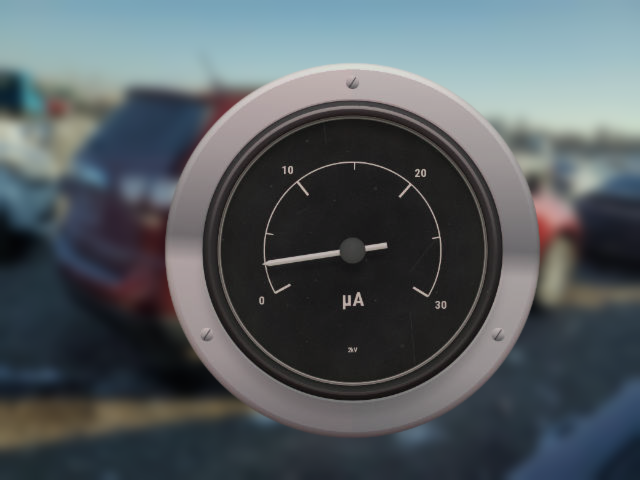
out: 2.5 µA
